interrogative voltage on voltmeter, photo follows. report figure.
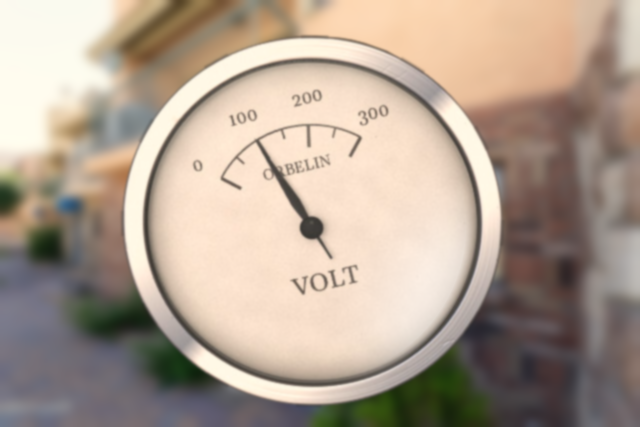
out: 100 V
